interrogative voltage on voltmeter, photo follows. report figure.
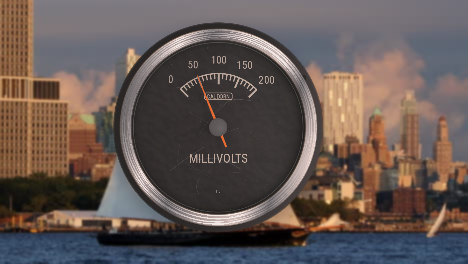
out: 50 mV
